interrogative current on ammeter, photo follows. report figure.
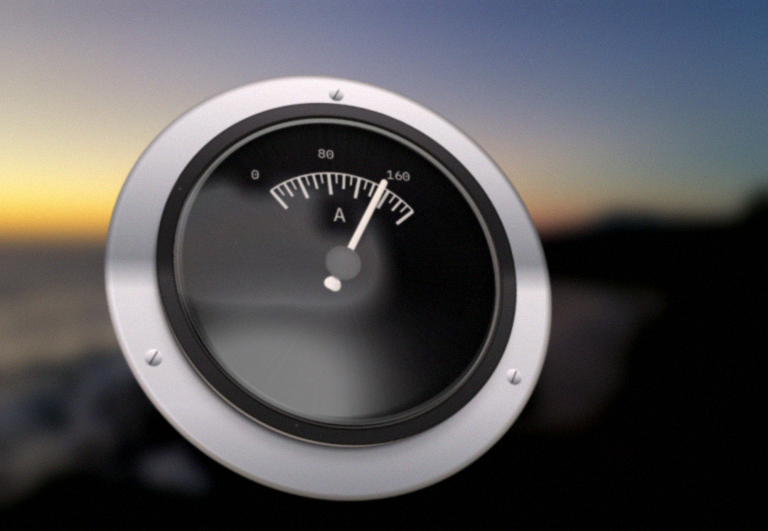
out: 150 A
